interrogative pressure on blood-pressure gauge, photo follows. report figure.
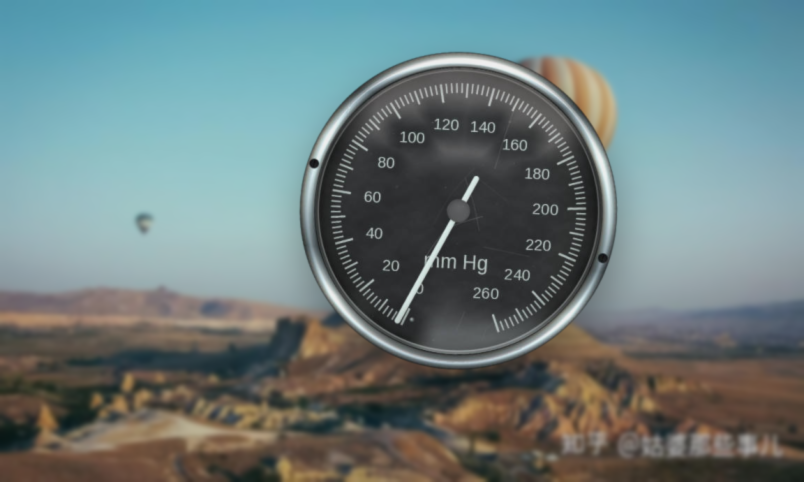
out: 2 mmHg
